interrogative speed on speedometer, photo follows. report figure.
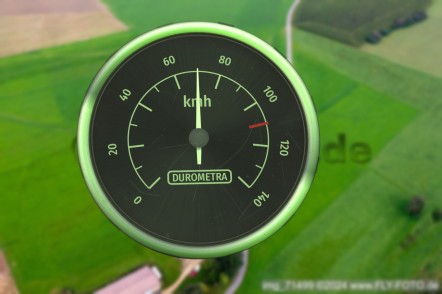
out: 70 km/h
